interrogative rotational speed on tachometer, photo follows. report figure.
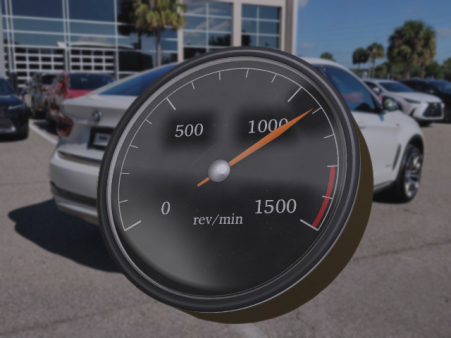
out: 1100 rpm
